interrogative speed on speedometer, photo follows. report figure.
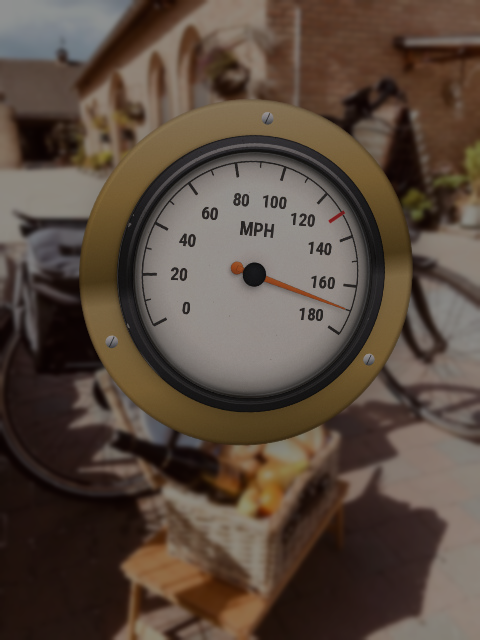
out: 170 mph
